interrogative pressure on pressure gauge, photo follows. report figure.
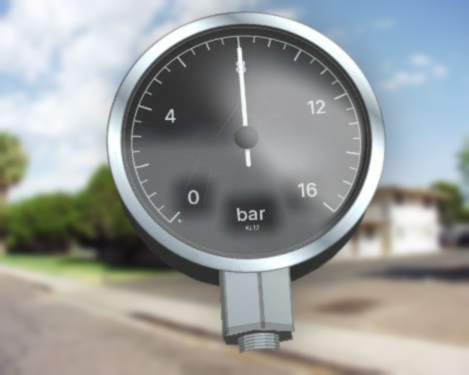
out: 8 bar
